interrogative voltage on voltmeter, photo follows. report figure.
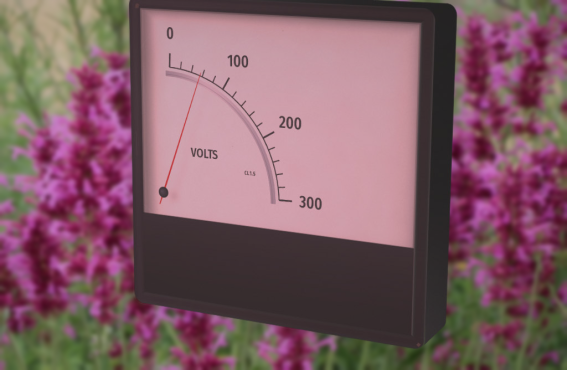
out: 60 V
